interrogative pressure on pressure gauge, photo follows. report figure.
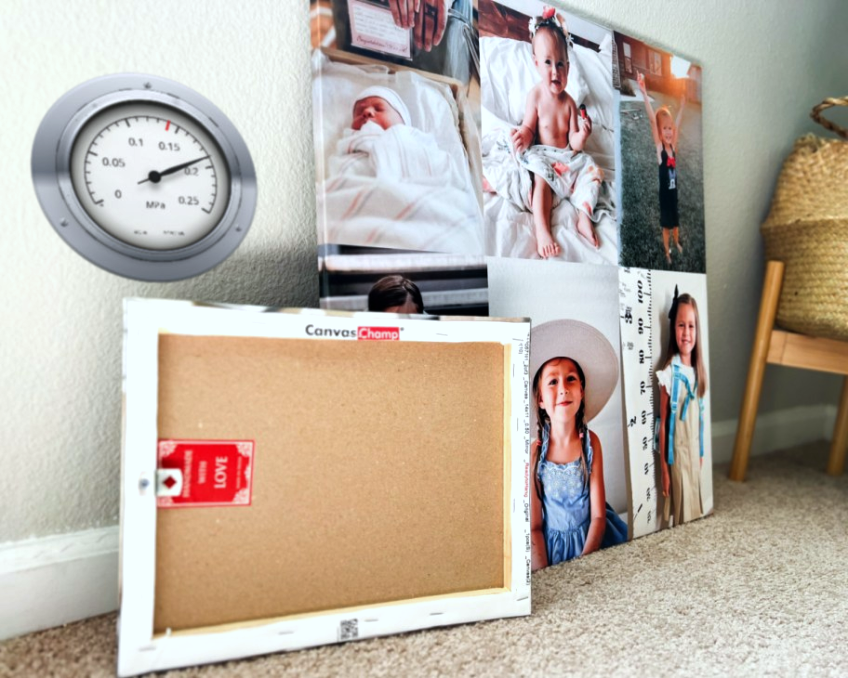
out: 0.19 MPa
